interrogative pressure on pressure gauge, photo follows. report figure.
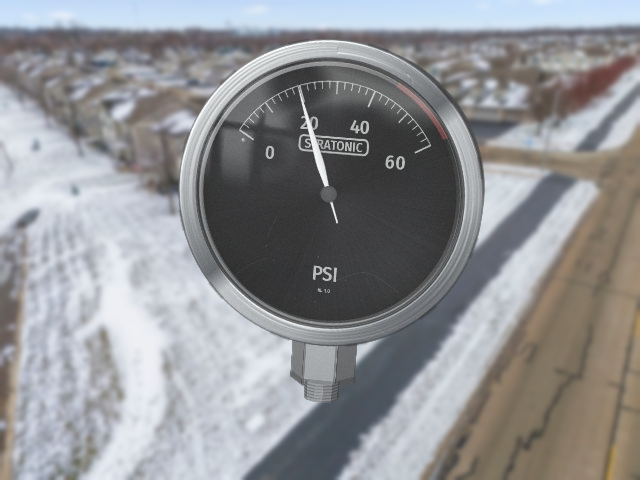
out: 20 psi
